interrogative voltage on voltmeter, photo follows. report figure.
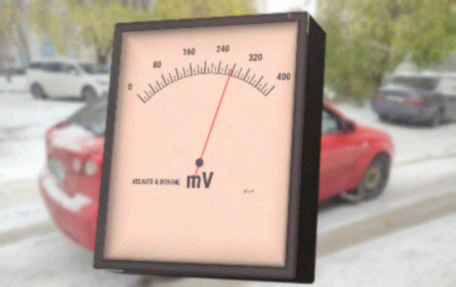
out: 280 mV
